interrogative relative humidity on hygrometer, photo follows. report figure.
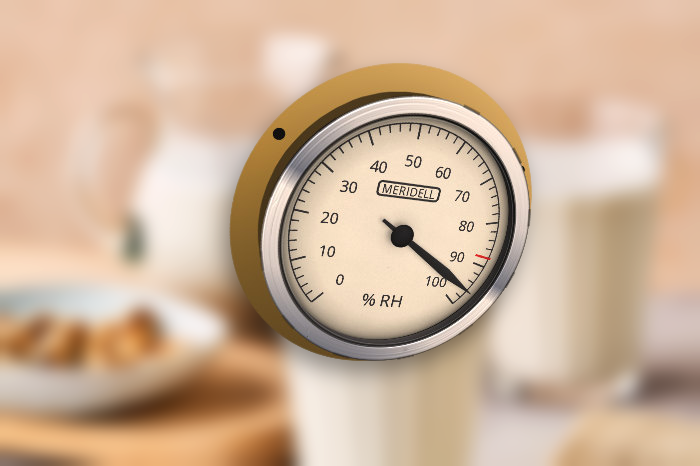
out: 96 %
